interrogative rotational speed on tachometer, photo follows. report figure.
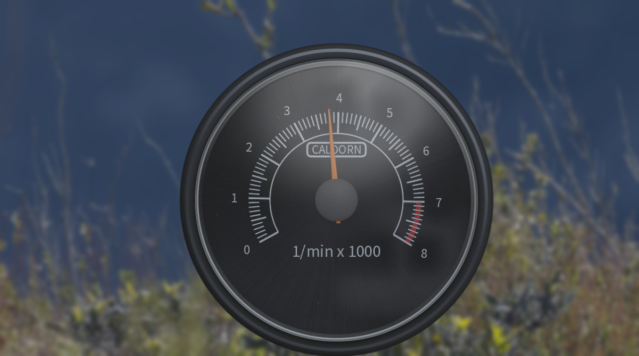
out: 3800 rpm
